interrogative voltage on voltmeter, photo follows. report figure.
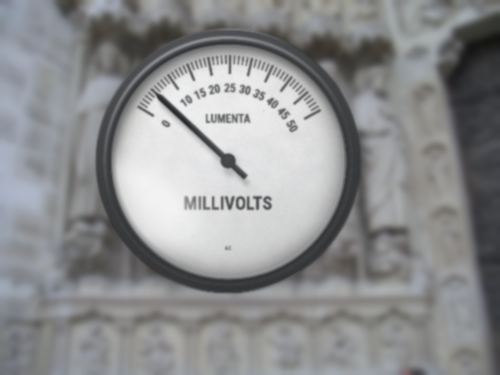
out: 5 mV
